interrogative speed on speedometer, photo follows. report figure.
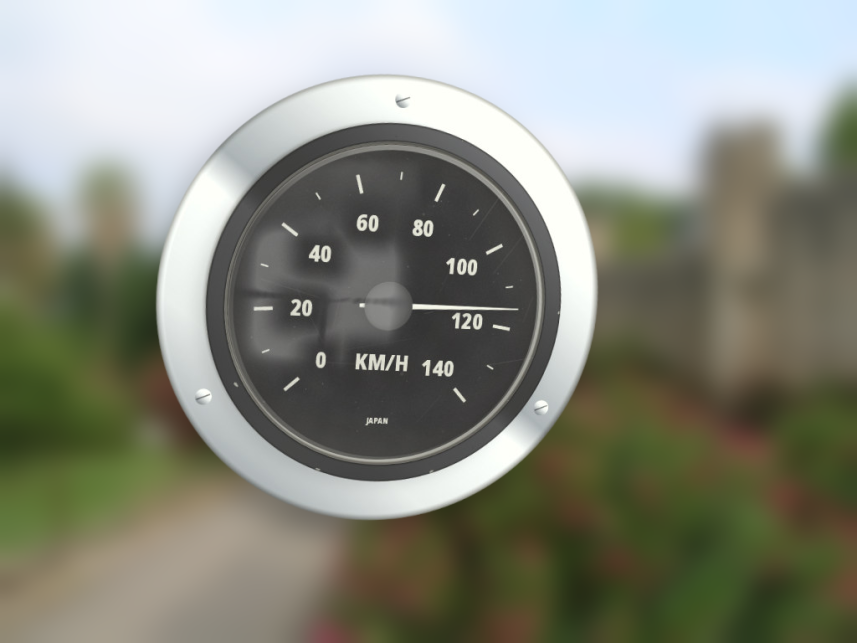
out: 115 km/h
